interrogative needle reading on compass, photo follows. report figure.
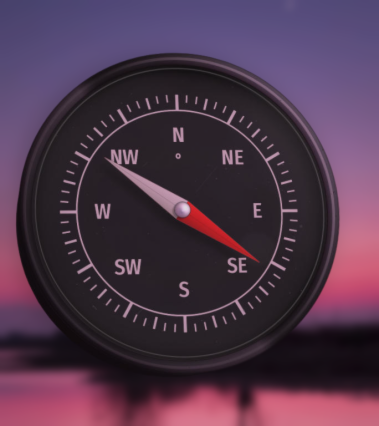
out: 125 °
